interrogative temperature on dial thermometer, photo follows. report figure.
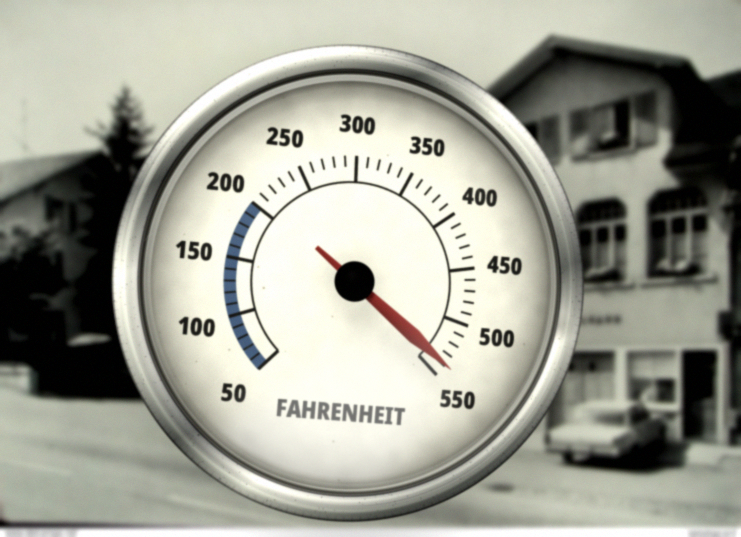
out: 540 °F
